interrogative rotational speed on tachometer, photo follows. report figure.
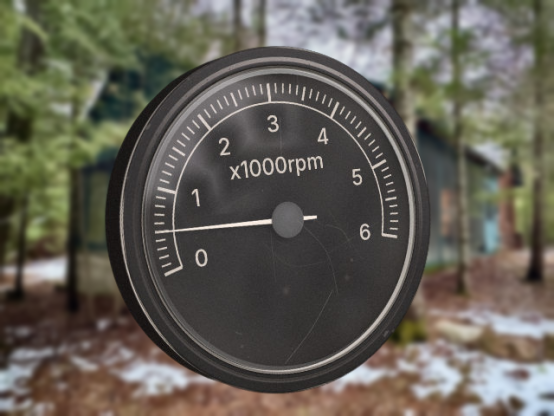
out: 500 rpm
